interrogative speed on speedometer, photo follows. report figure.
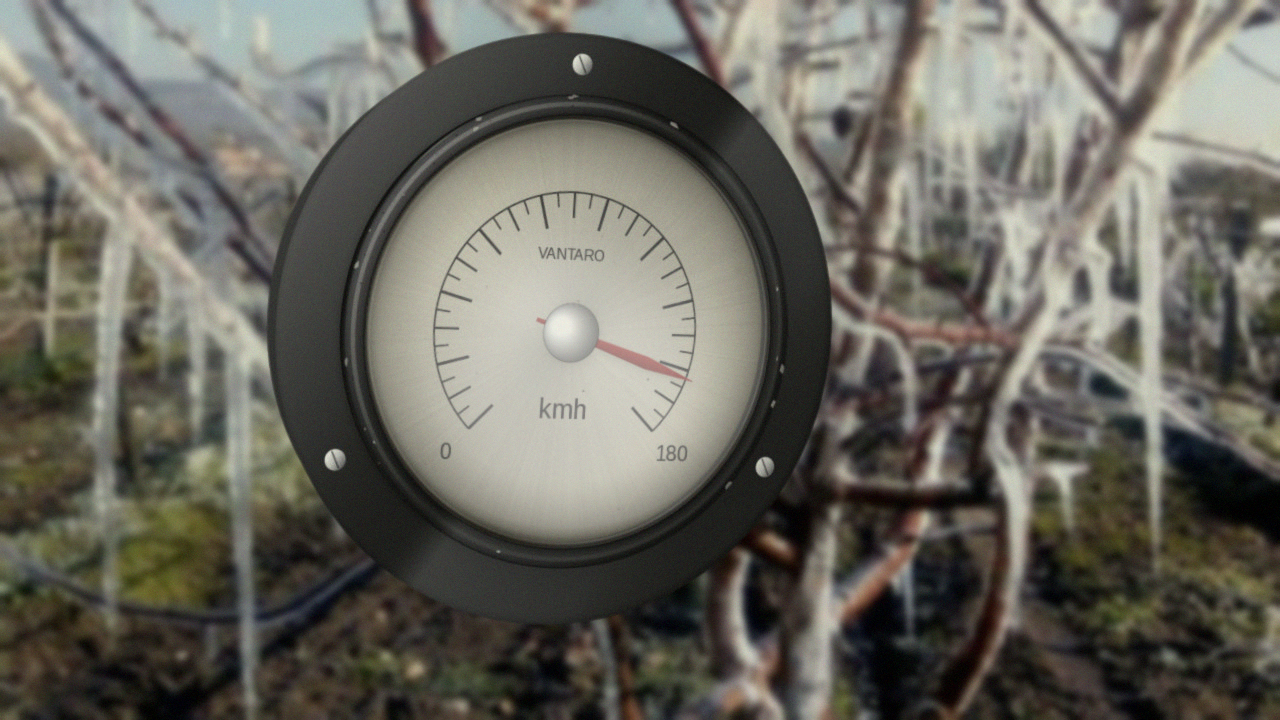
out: 162.5 km/h
